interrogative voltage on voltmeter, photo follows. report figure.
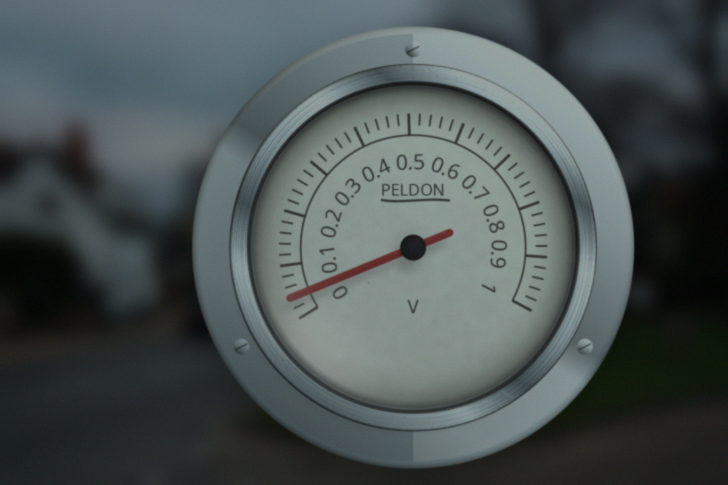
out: 0.04 V
